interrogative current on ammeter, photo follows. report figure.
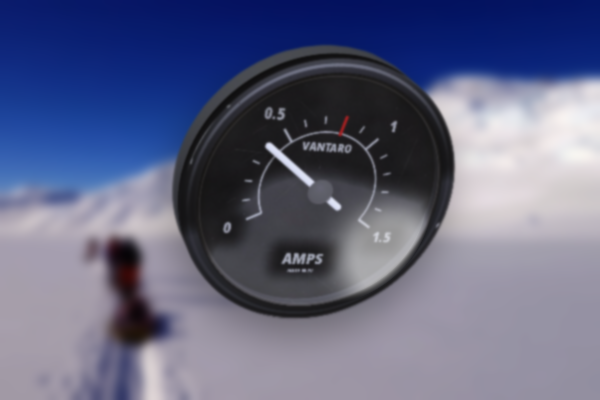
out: 0.4 A
